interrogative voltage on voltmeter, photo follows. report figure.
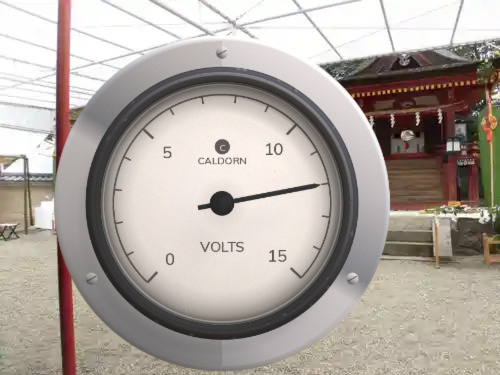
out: 12 V
